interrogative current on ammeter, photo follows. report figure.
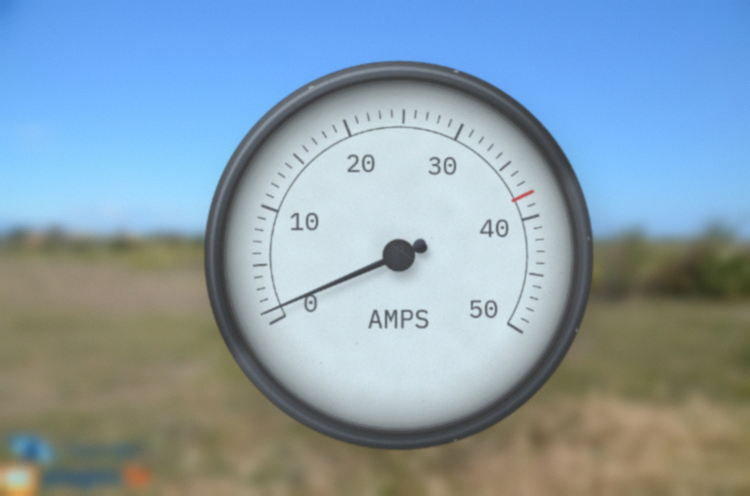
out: 1 A
